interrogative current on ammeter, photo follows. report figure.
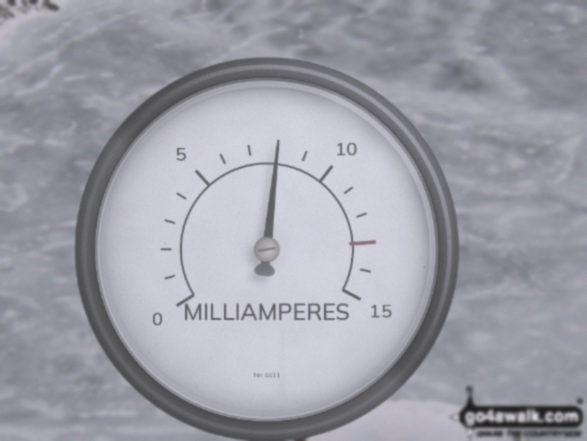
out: 8 mA
